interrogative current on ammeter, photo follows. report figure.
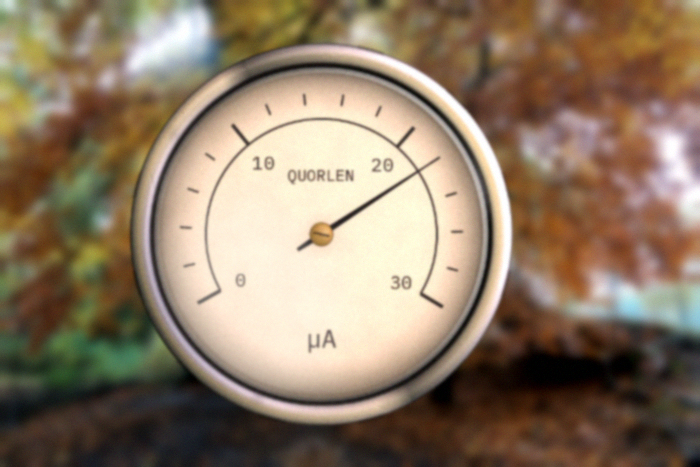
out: 22 µA
